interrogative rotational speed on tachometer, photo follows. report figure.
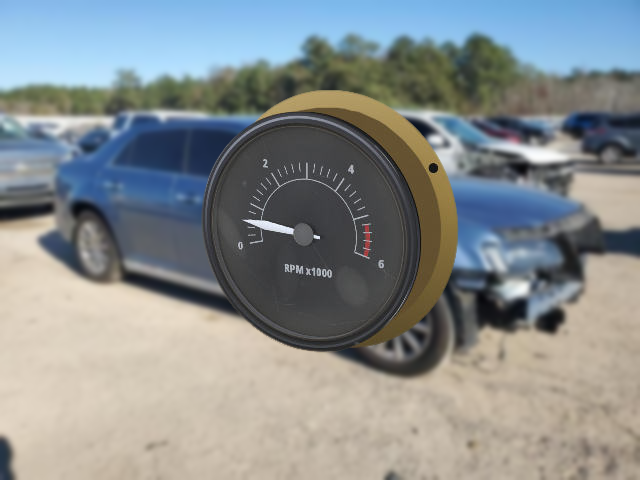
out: 600 rpm
